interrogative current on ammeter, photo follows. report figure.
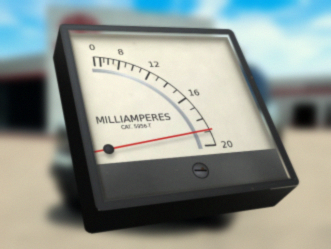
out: 19 mA
